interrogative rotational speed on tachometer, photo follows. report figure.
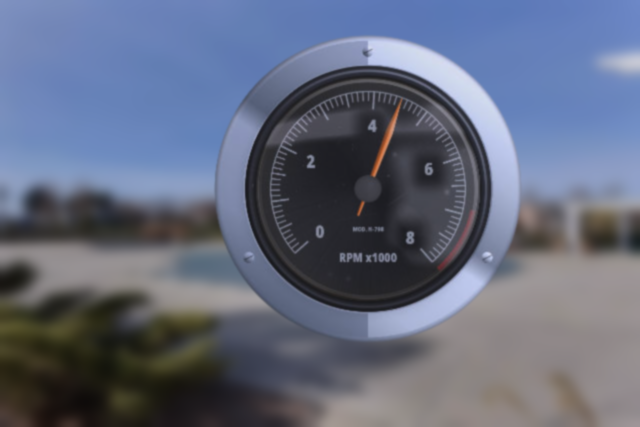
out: 4500 rpm
